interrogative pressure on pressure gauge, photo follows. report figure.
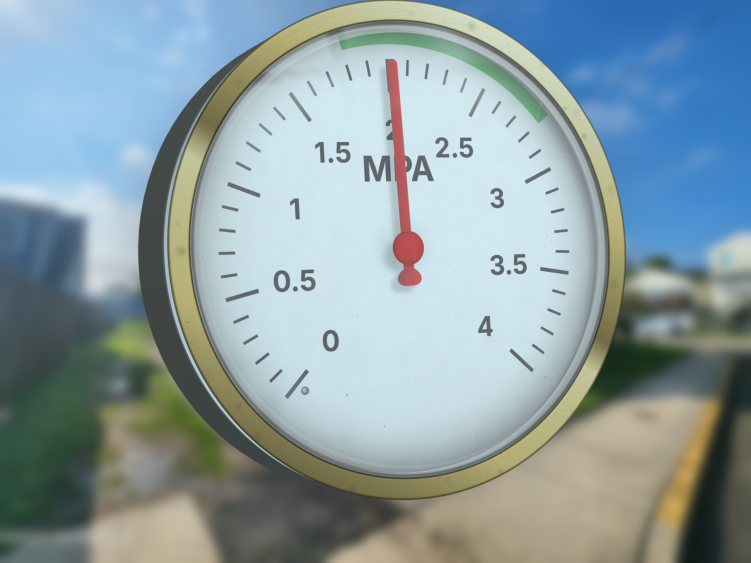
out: 2 MPa
